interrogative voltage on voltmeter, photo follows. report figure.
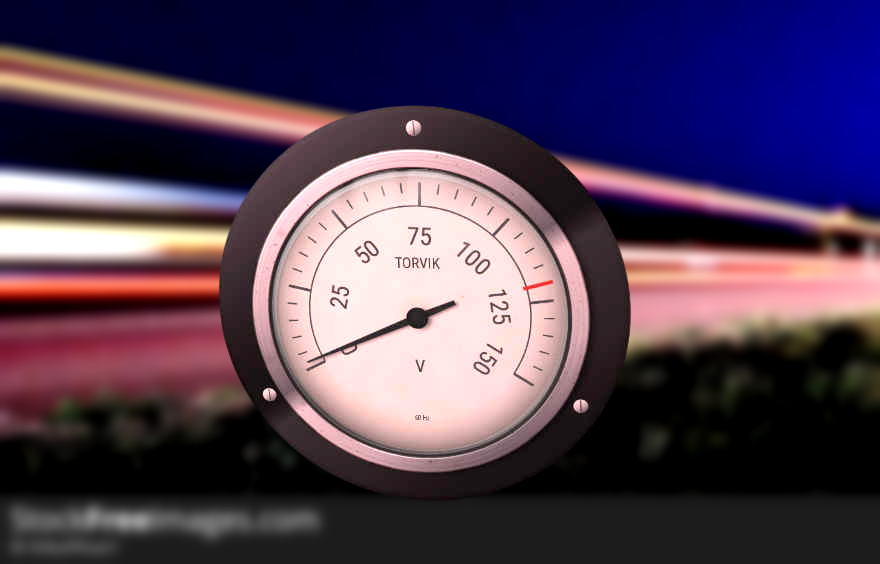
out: 2.5 V
